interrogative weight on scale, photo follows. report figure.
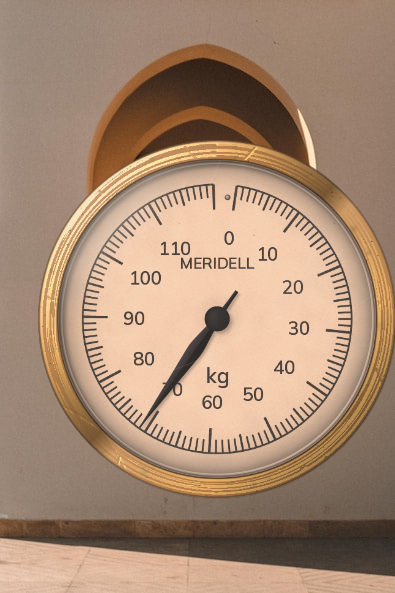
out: 71 kg
